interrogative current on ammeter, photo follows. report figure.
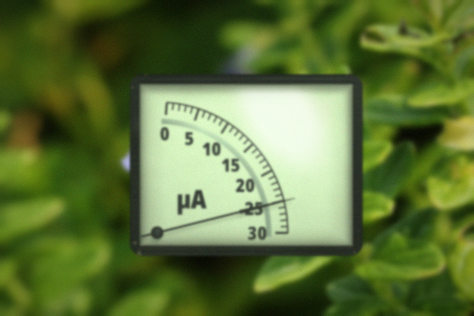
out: 25 µA
